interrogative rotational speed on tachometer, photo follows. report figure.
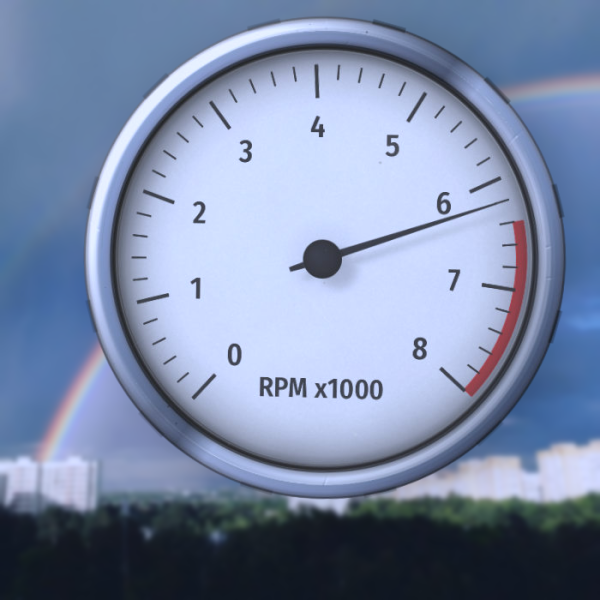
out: 6200 rpm
